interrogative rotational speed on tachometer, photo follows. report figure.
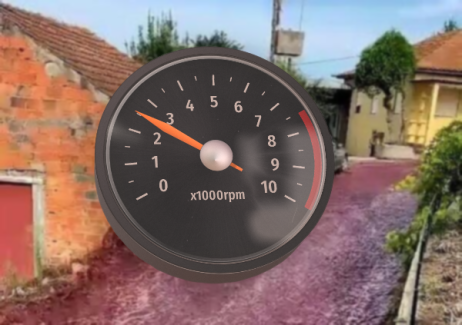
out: 2500 rpm
